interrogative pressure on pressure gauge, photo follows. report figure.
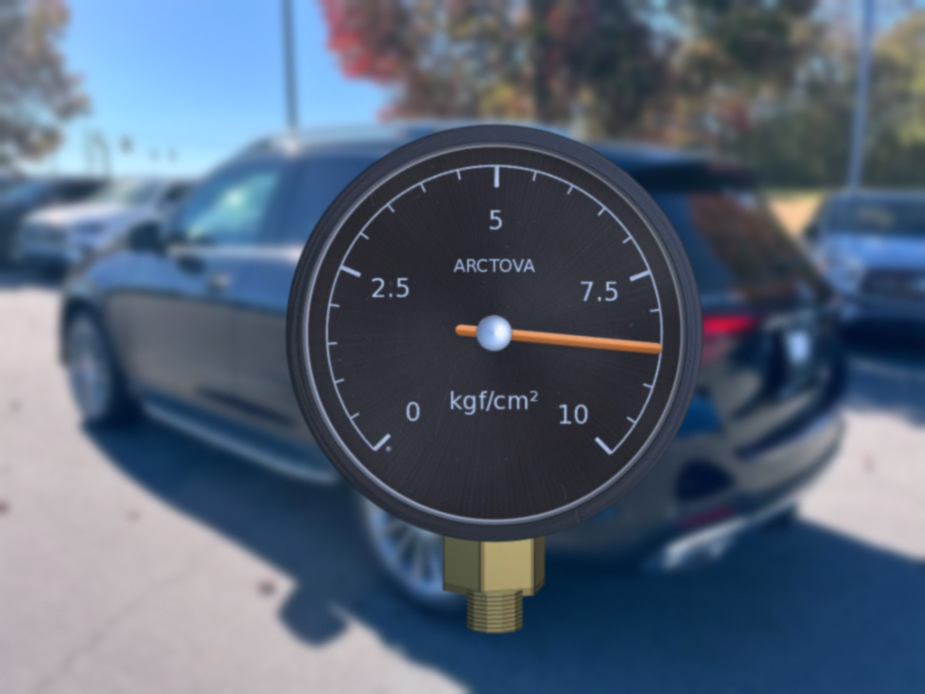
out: 8.5 kg/cm²
